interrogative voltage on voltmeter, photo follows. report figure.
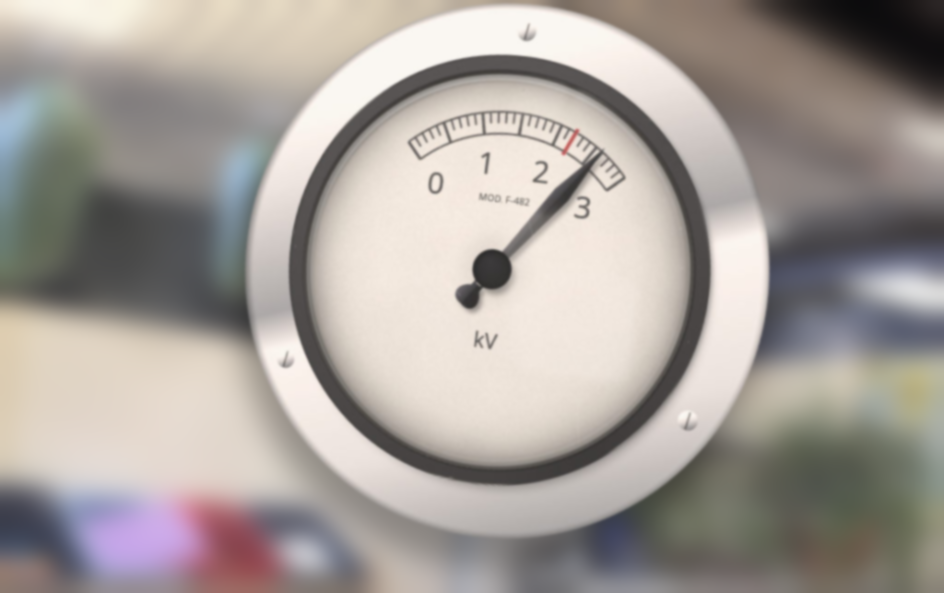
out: 2.6 kV
